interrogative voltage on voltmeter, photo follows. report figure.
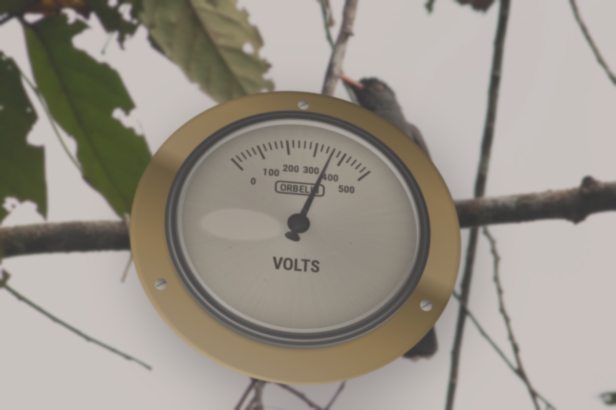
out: 360 V
